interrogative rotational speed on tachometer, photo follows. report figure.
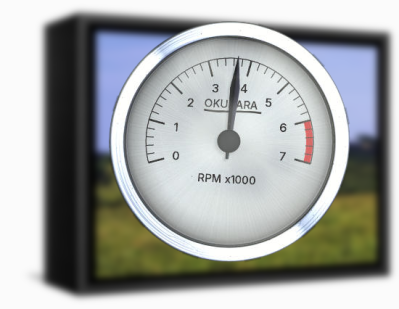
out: 3700 rpm
